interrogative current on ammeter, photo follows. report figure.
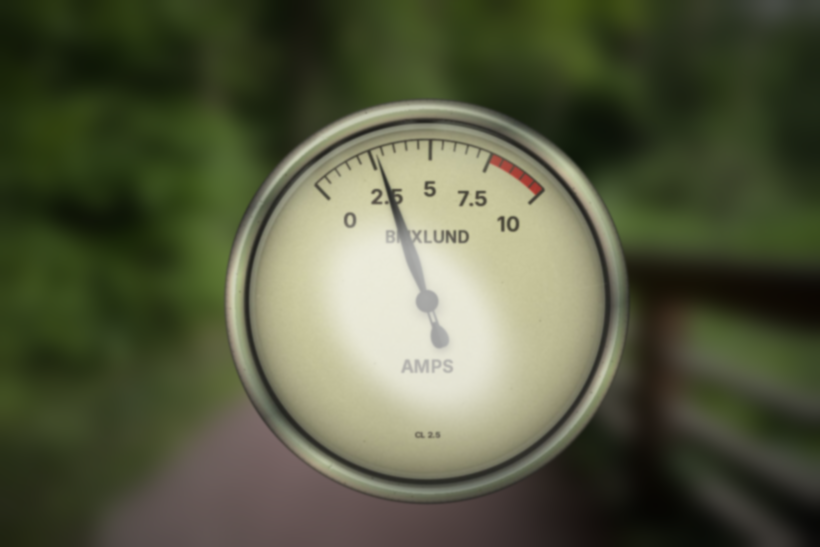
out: 2.75 A
